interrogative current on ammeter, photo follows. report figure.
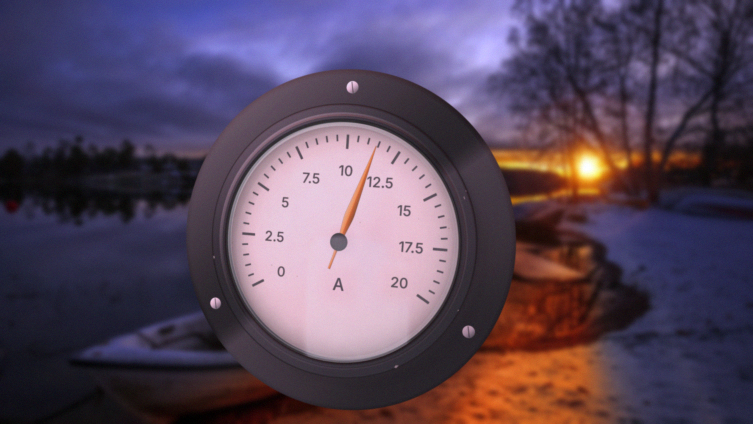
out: 11.5 A
